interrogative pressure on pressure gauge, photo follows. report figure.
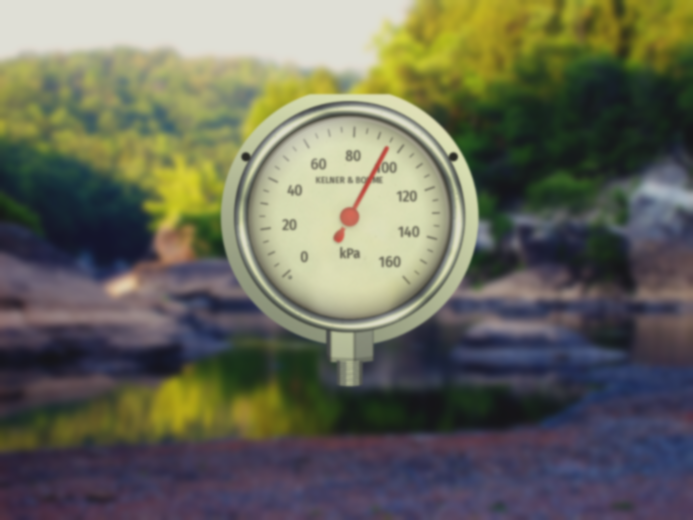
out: 95 kPa
